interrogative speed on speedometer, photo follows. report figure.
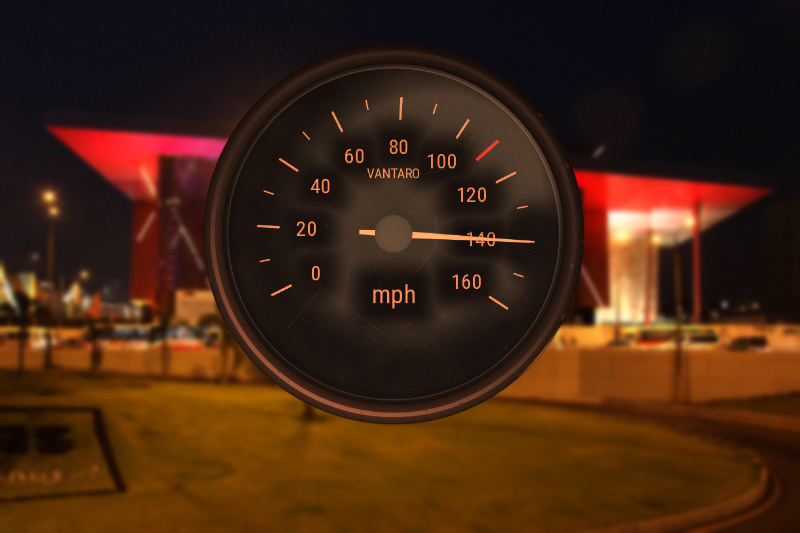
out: 140 mph
